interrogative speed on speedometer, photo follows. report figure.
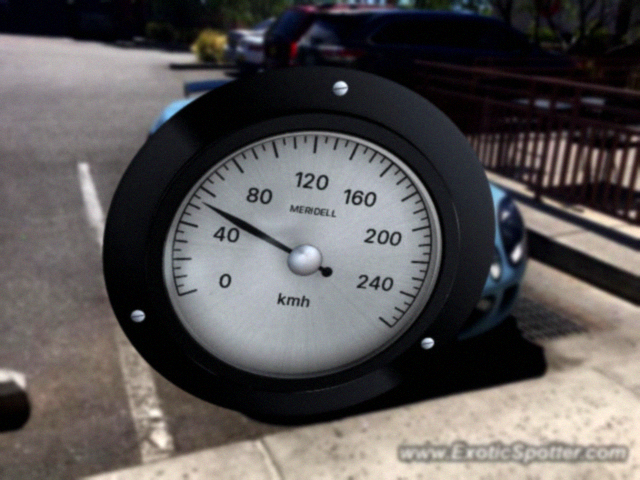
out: 55 km/h
